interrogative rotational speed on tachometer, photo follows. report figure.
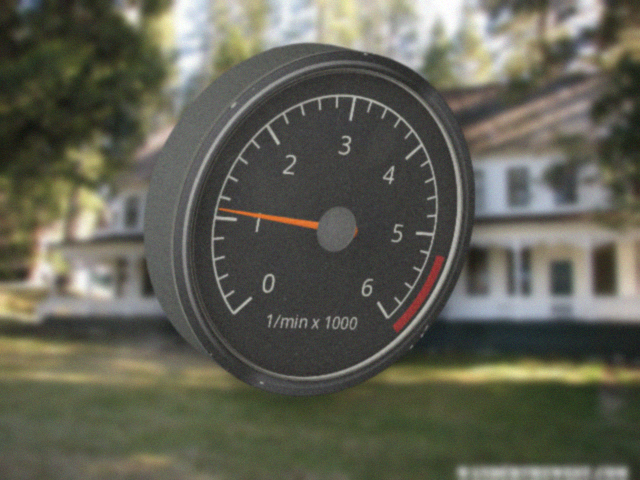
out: 1100 rpm
